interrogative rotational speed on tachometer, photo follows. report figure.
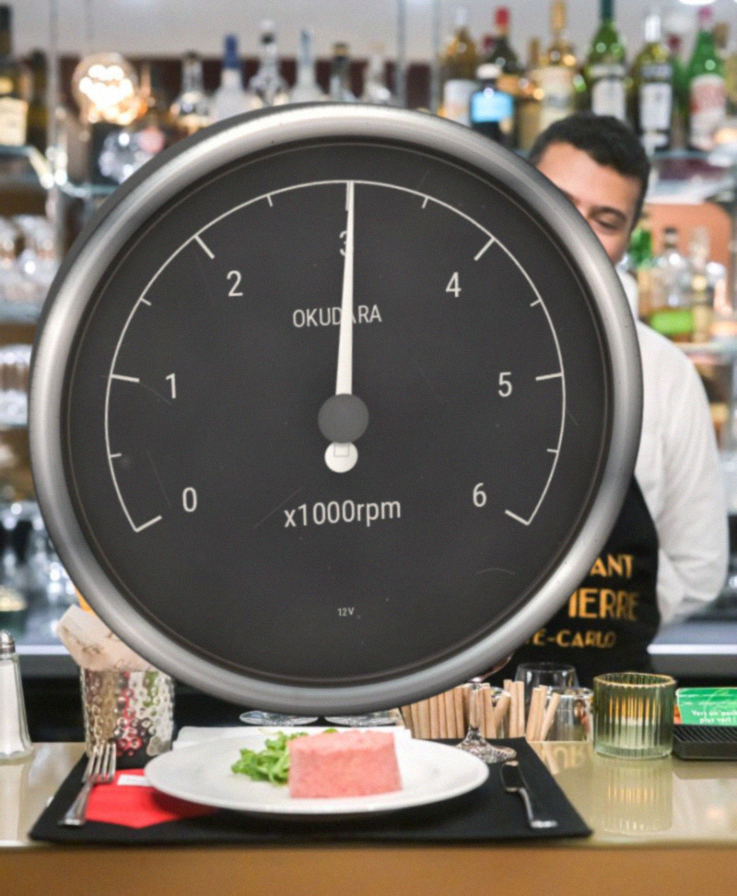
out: 3000 rpm
